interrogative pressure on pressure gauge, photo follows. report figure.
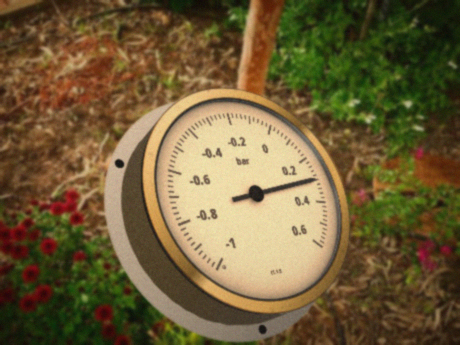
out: 0.3 bar
